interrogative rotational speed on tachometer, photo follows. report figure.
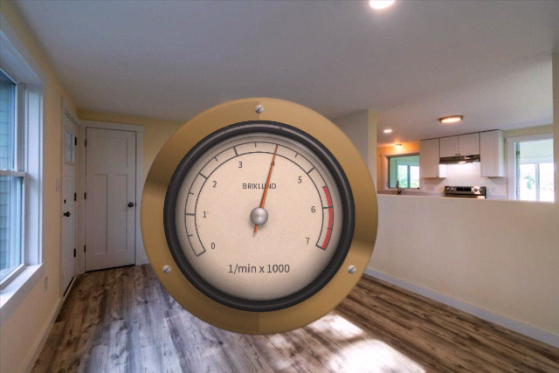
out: 4000 rpm
